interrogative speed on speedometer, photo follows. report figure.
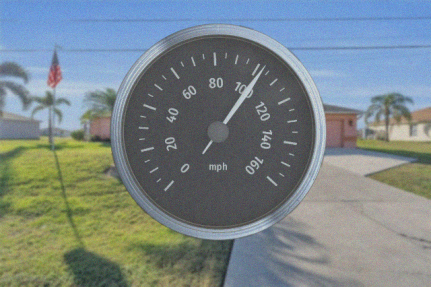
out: 102.5 mph
